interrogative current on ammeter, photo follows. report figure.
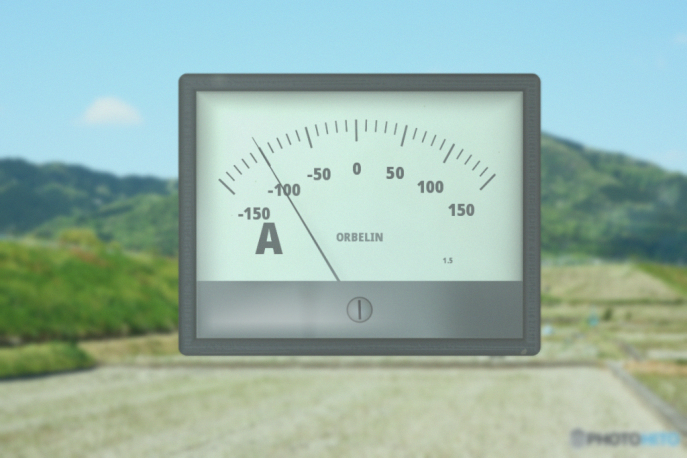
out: -100 A
